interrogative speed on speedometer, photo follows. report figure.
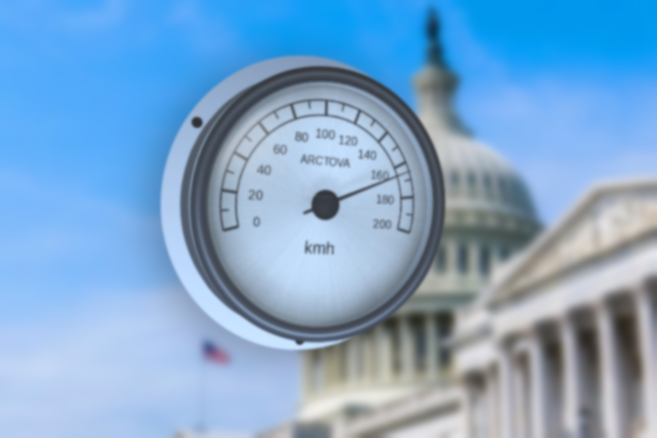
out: 165 km/h
